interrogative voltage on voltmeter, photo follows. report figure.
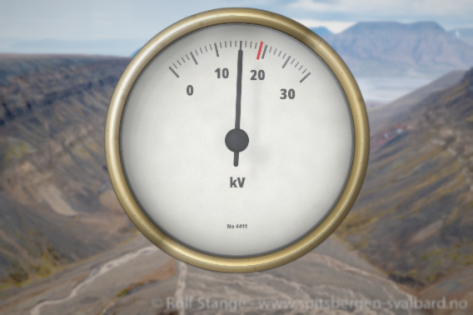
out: 15 kV
